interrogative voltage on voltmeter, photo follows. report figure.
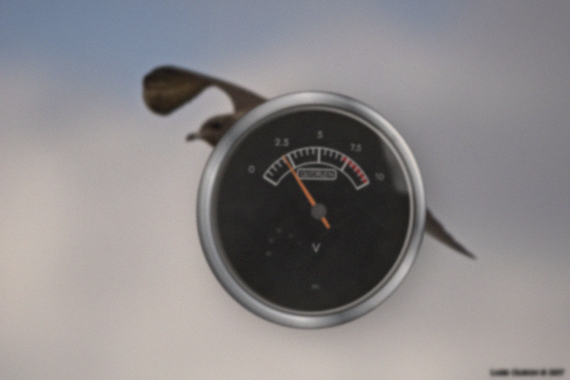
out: 2 V
